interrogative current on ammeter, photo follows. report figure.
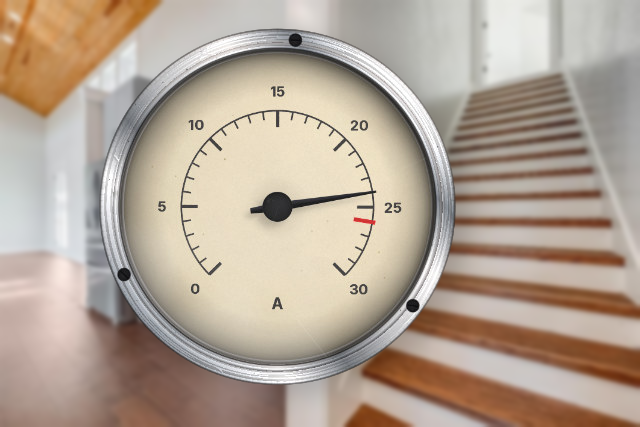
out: 24 A
